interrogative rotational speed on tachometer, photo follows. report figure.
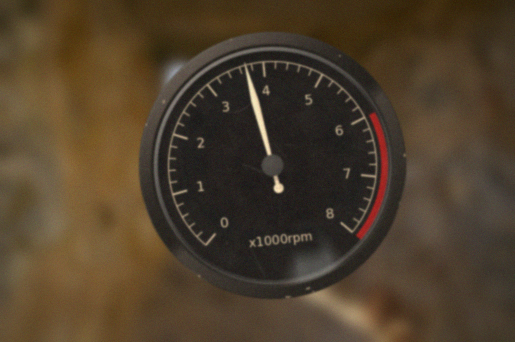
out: 3700 rpm
